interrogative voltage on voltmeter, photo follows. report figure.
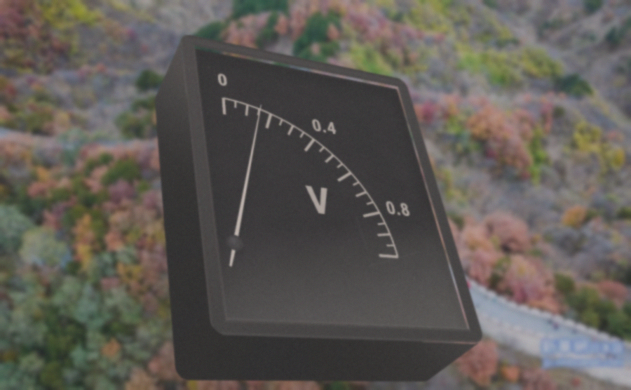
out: 0.15 V
